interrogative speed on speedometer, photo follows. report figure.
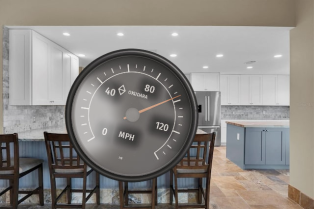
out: 97.5 mph
